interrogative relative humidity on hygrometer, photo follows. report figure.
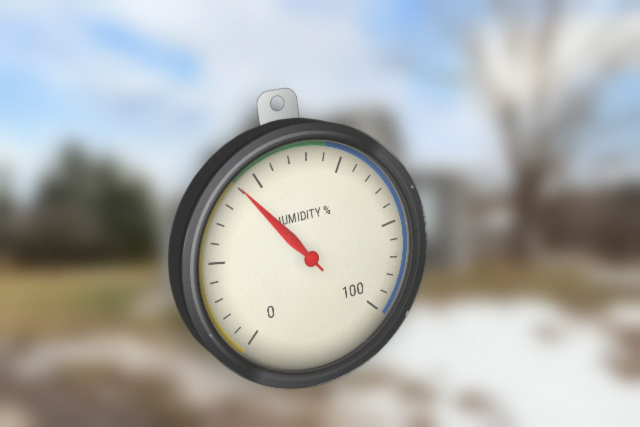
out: 36 %
